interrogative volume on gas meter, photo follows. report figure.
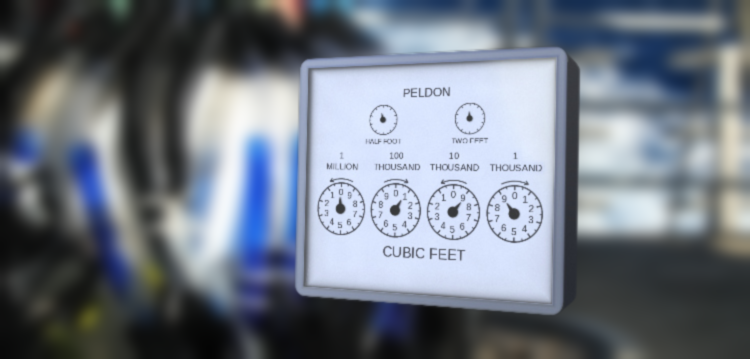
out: 8900 ft³
